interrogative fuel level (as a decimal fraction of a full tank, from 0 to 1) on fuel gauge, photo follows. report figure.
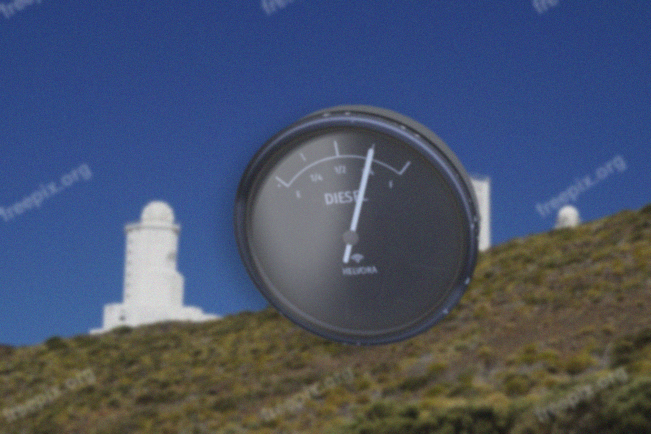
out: 0.75
